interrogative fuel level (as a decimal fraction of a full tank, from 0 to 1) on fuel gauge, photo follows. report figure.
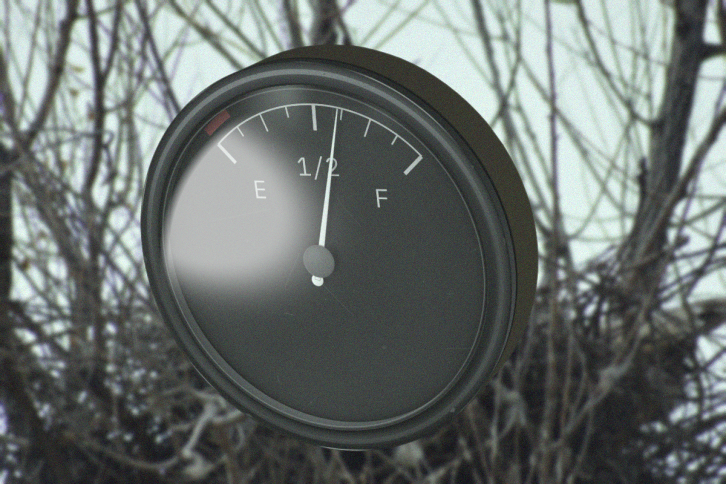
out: 0.625
